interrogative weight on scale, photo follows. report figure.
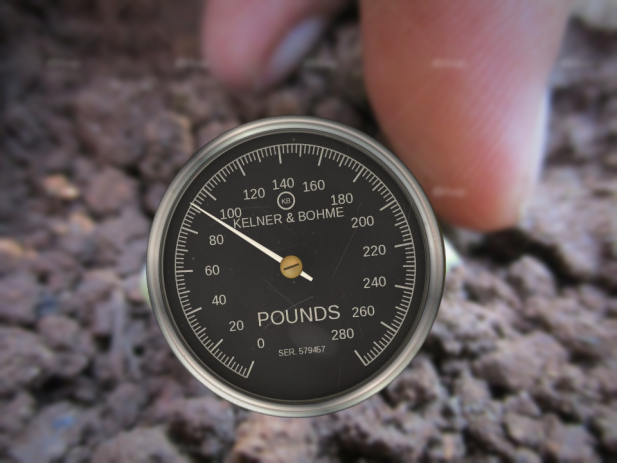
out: 92 lb
